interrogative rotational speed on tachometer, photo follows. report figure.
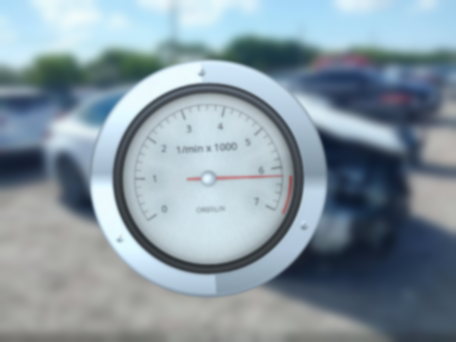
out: 6200 rpm
